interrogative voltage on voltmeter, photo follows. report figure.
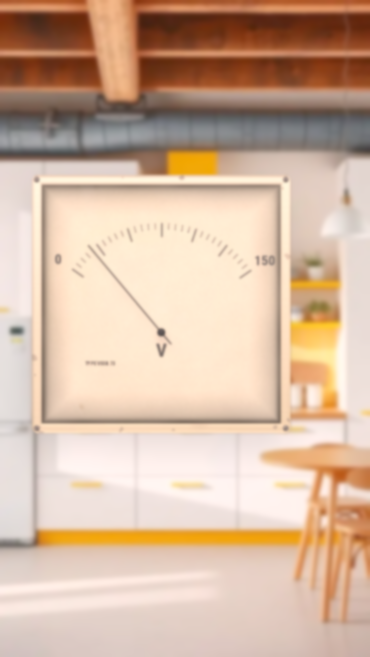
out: 20 V
